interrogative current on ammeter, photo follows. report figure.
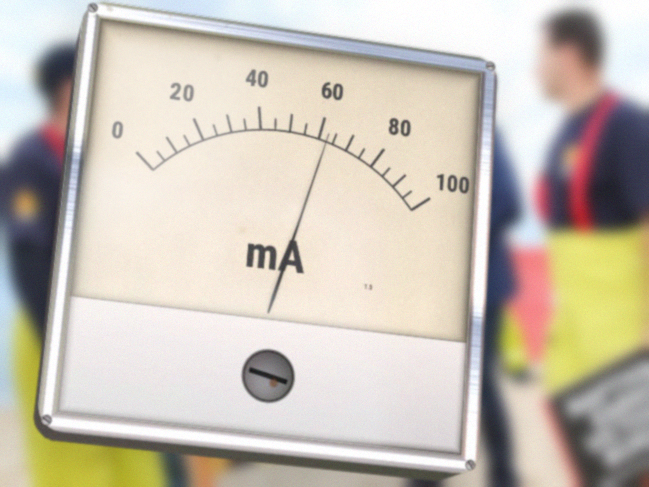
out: 62.5 mA
